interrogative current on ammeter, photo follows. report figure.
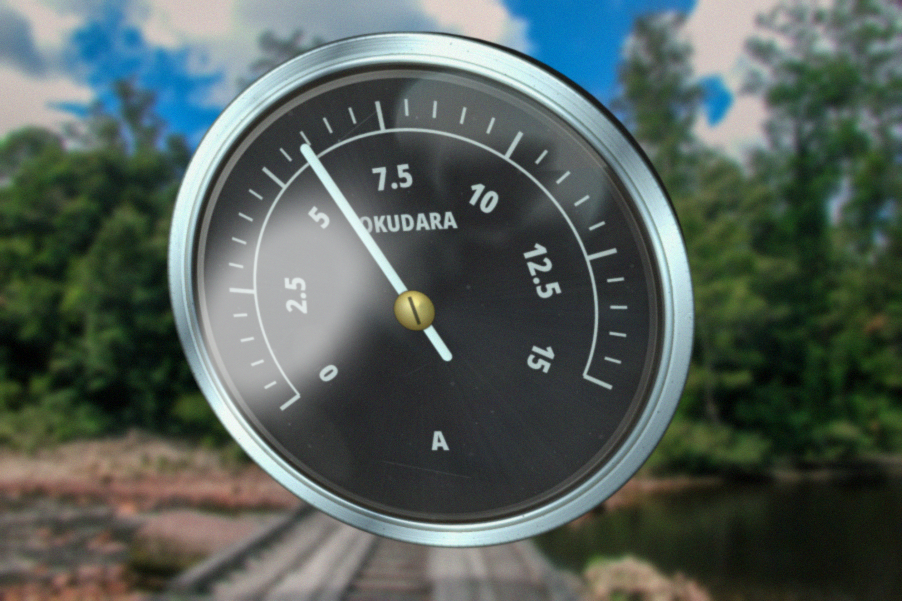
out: 6 A
